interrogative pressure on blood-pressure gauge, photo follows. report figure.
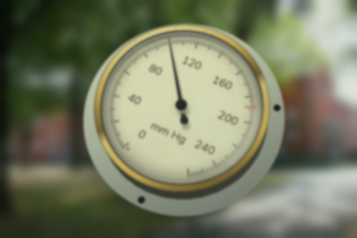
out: 100 mmHg
